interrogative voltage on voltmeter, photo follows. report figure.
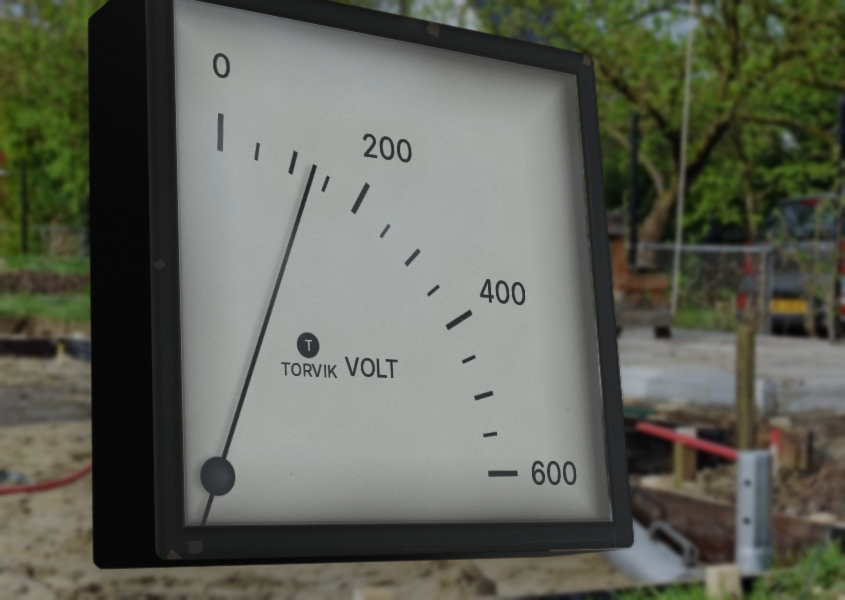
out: 125 V
